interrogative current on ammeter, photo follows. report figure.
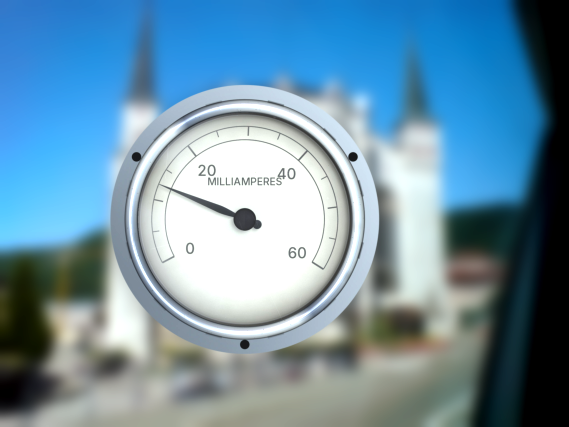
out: 12.5 mA
